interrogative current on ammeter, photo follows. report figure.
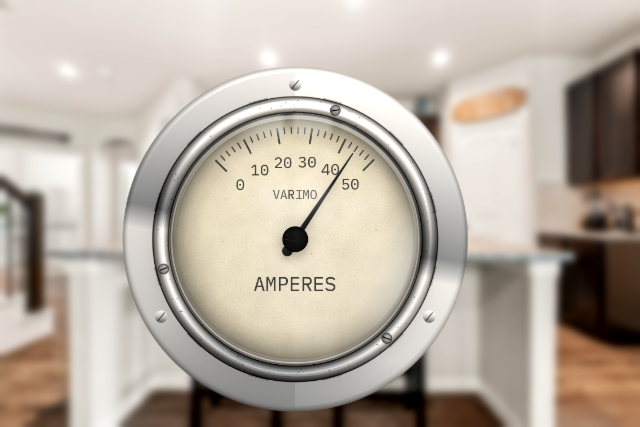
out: 44 A
